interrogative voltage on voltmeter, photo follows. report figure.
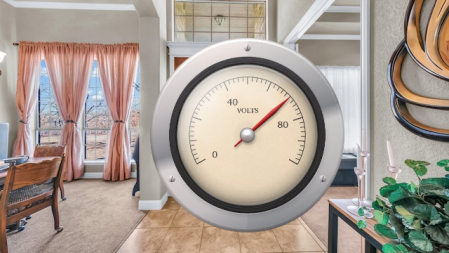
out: 70 V
